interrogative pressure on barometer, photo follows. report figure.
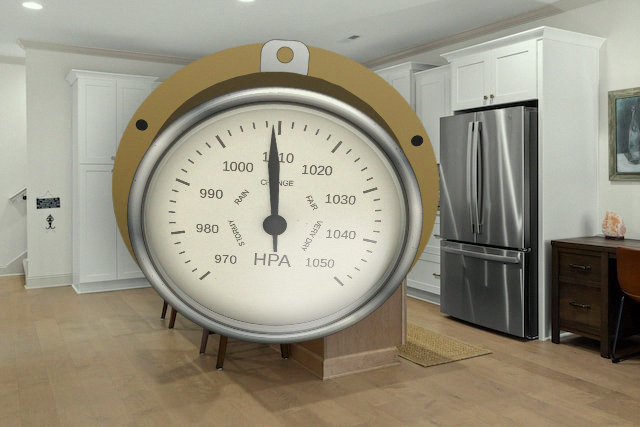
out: 1009 hPa
